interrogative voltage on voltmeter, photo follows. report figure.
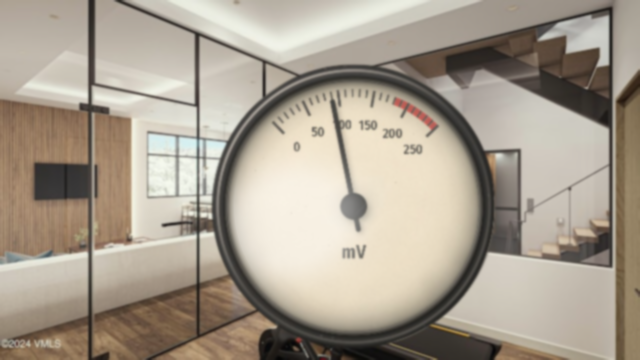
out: 90 mV
